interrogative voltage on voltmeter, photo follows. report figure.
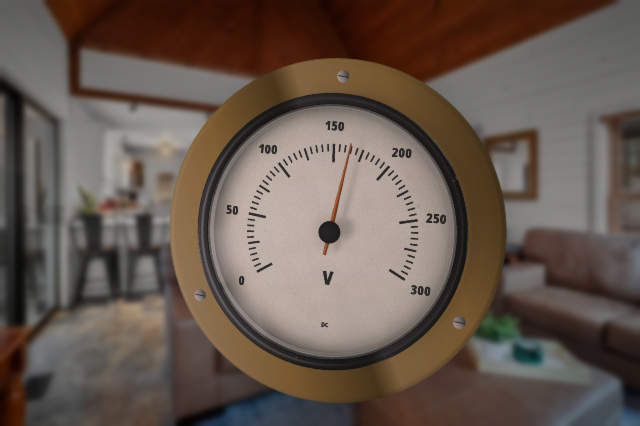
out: 165 V
